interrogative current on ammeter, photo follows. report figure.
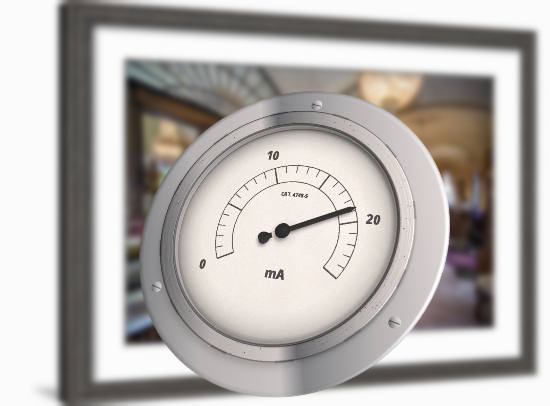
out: 19 mA
